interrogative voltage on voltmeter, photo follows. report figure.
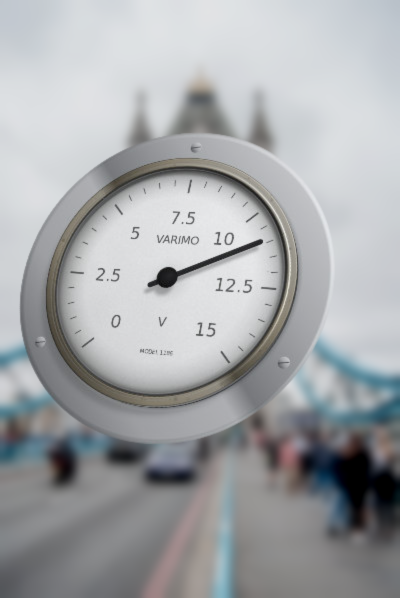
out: 11 V
